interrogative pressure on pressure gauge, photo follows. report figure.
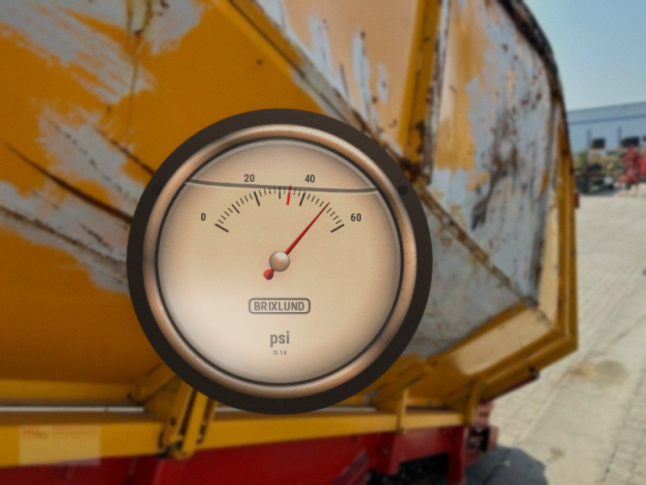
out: 50 psi
